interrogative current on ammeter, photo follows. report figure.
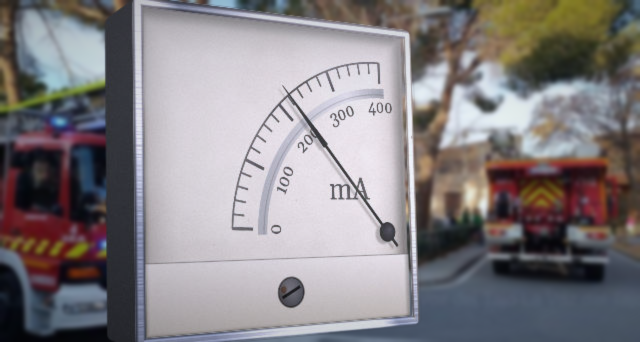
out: 220 mA
